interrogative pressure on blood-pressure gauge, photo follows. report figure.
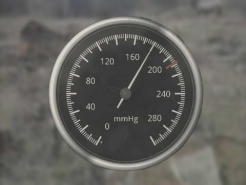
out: 180 mmHg
